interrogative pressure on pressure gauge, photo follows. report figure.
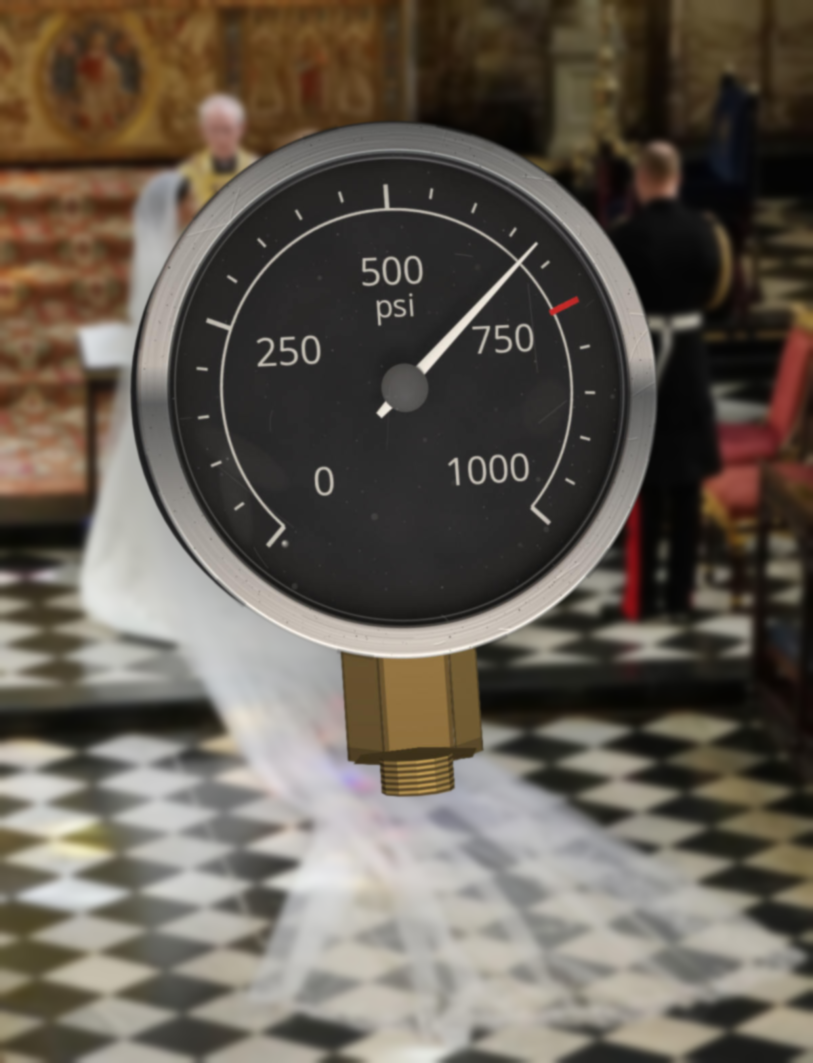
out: 675 psi
